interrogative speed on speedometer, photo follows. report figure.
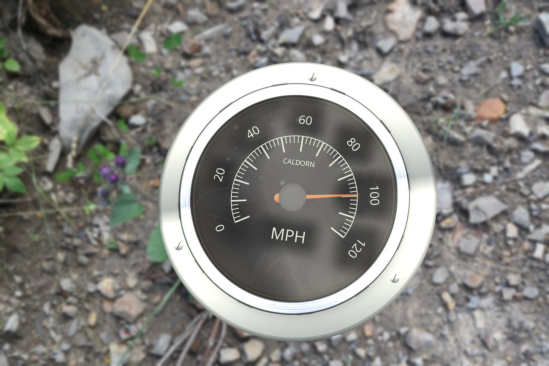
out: 100 mph
